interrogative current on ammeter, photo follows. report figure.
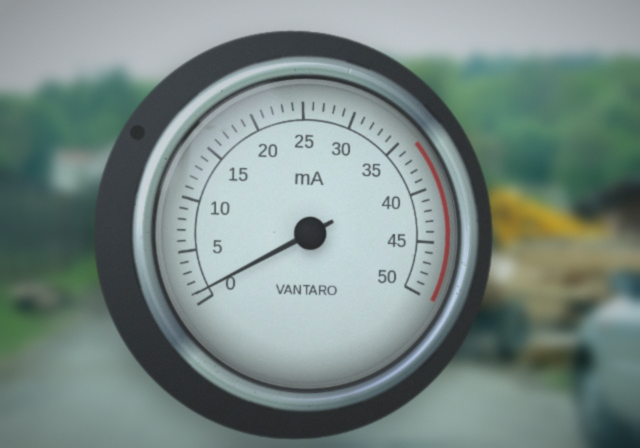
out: 1 mA
